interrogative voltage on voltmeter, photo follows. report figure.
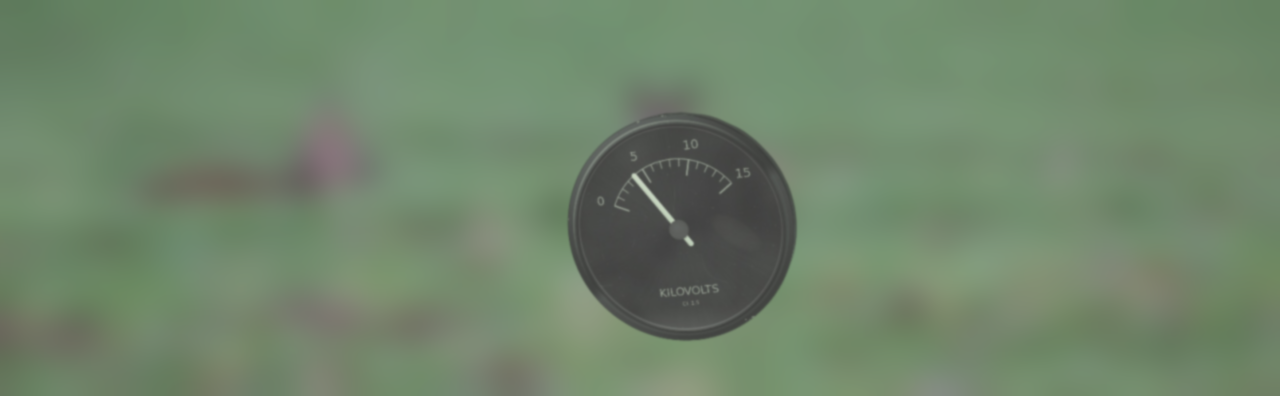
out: 4 kV
